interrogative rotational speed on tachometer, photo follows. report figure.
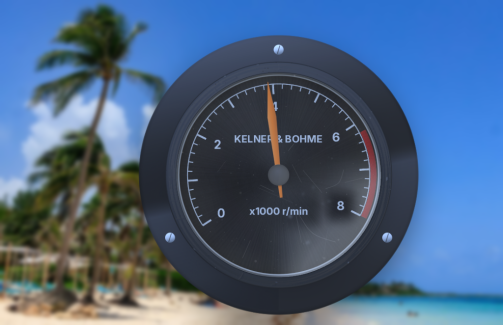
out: 3900 rpm
